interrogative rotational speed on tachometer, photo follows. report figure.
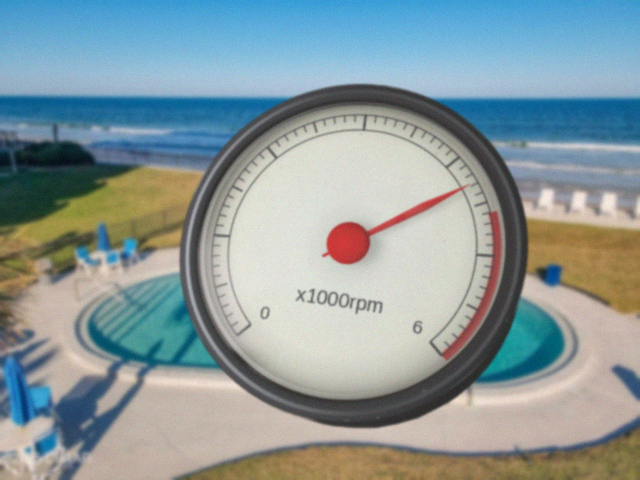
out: 4300 rpm
